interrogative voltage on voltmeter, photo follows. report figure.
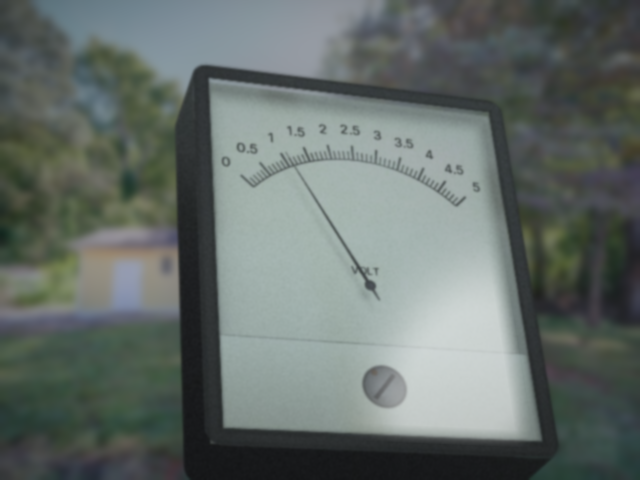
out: 1 V
